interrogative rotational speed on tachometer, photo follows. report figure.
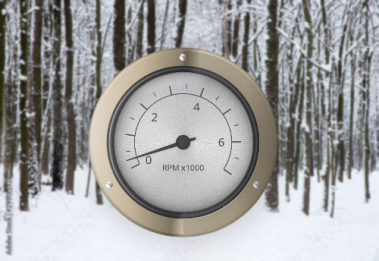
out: 250 rpm
